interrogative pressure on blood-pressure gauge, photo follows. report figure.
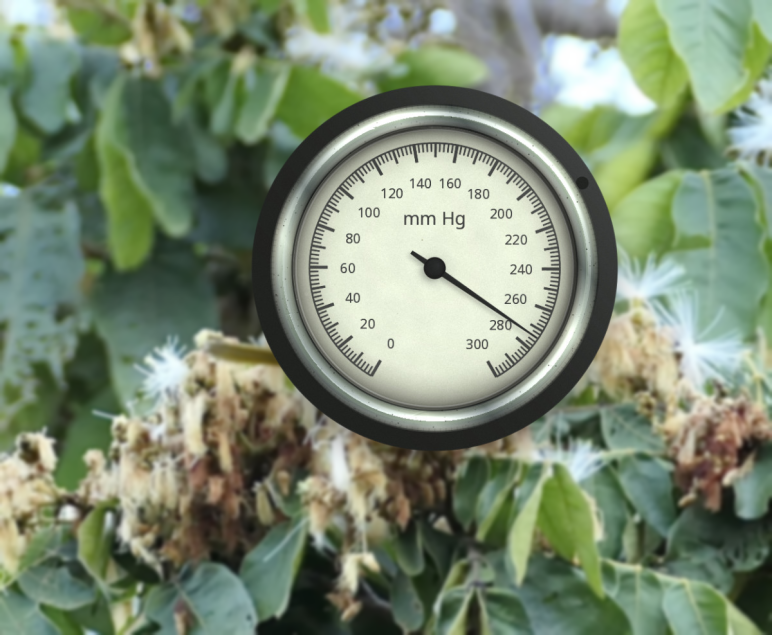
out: 274 mmHg
